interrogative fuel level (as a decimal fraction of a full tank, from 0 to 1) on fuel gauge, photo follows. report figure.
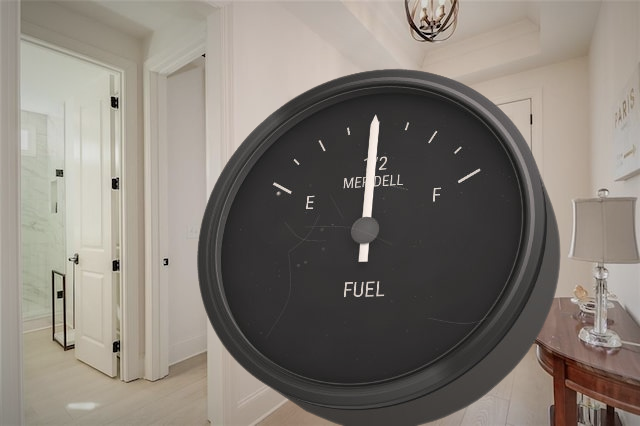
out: 0.5
